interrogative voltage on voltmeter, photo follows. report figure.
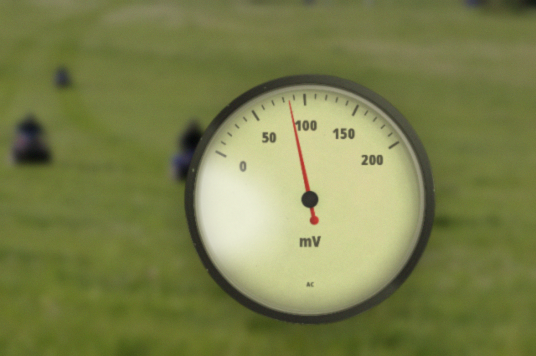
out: 85 mV
